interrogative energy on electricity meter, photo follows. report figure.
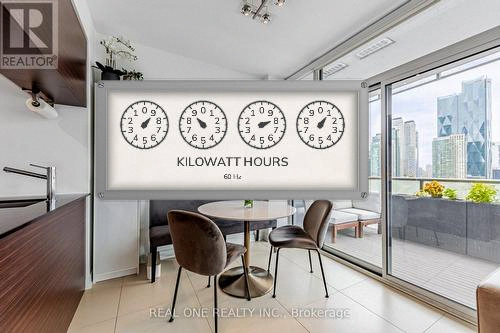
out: 8881 kWh
